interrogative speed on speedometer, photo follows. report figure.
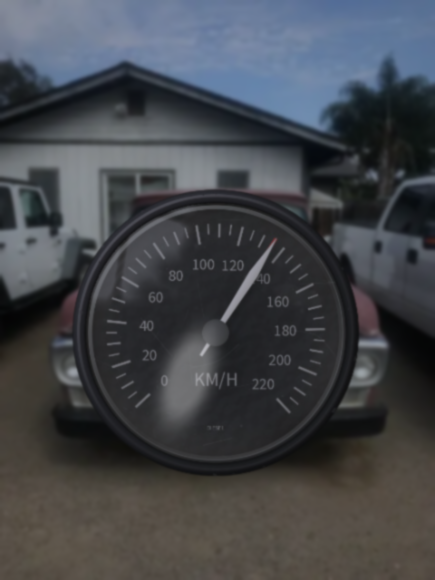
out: 135 km/h
